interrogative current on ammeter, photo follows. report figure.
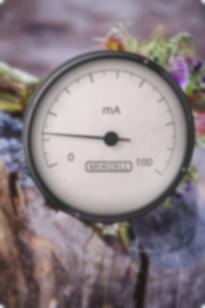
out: 12.5 mA
